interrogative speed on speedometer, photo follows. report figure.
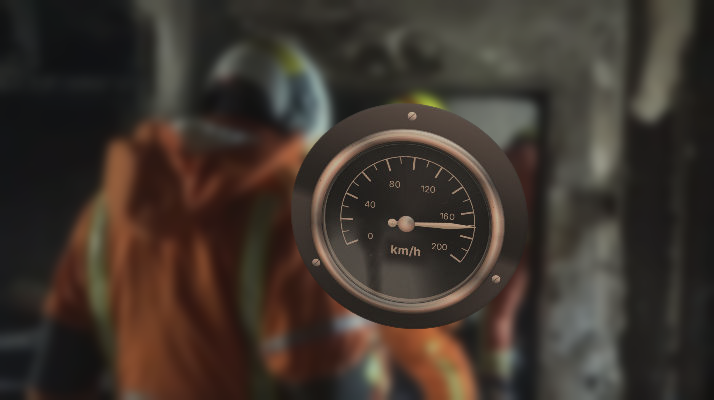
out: 170 km/h
